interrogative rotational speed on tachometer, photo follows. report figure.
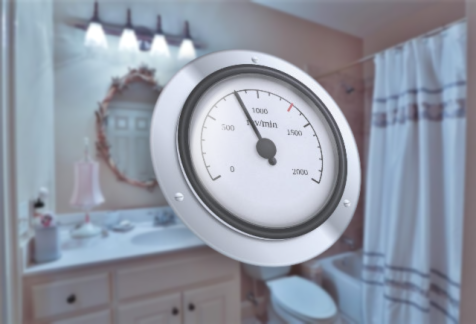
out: 800 rpm
